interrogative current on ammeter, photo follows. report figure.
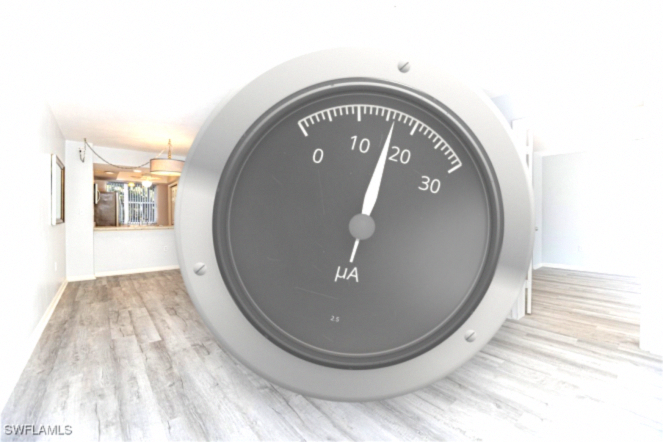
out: 16 µA
